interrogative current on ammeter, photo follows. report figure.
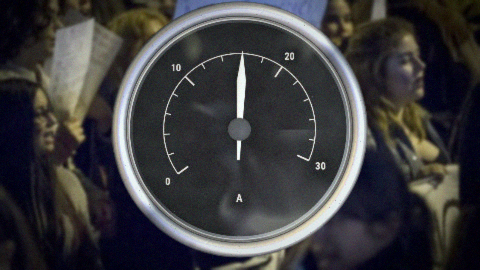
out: 16 A
